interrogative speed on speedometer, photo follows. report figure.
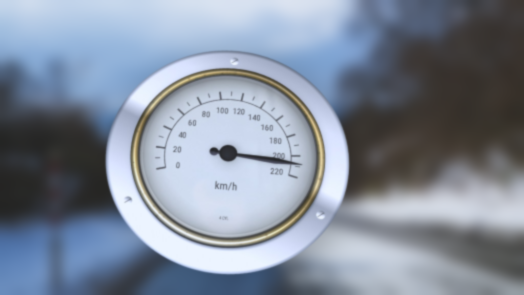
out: 210 km/h
